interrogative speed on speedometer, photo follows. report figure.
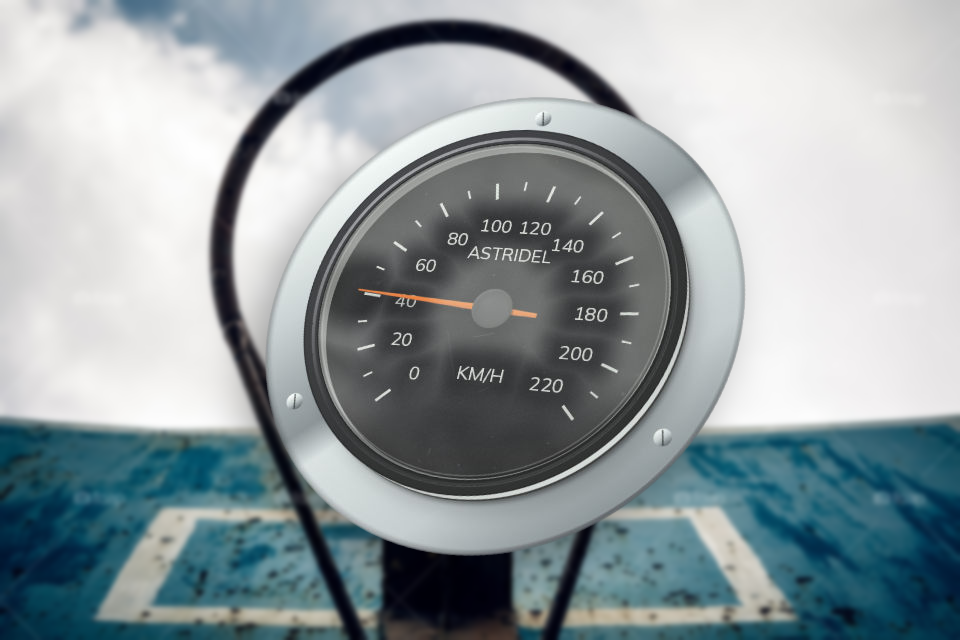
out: 40 km/h
